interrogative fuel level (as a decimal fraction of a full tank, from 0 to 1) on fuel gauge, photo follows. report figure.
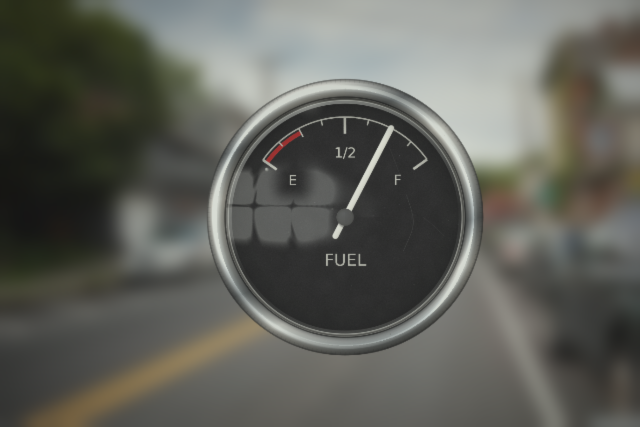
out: 0.75
